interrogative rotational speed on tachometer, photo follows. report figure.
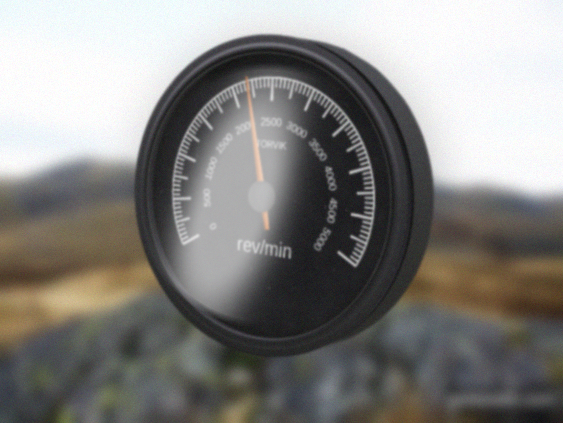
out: 2250 rpm
